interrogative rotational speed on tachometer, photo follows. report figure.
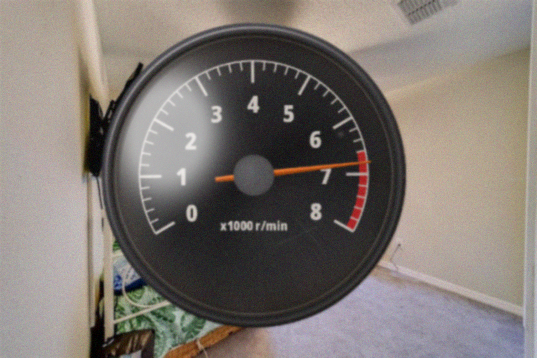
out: 6800 rpm
